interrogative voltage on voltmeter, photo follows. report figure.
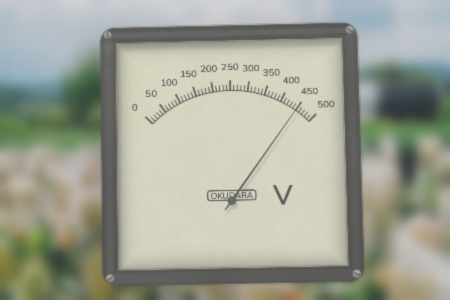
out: 450 V
